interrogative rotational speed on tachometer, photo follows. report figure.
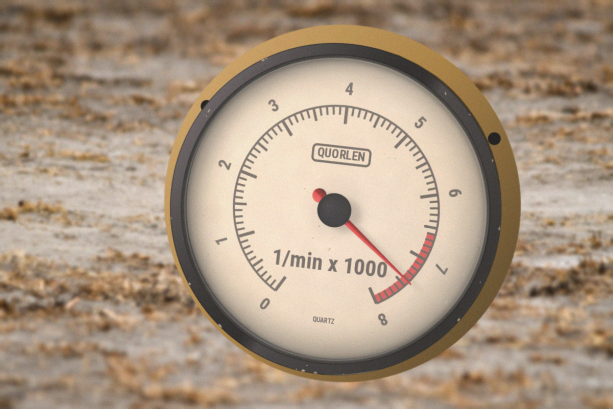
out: 7400 rpm
